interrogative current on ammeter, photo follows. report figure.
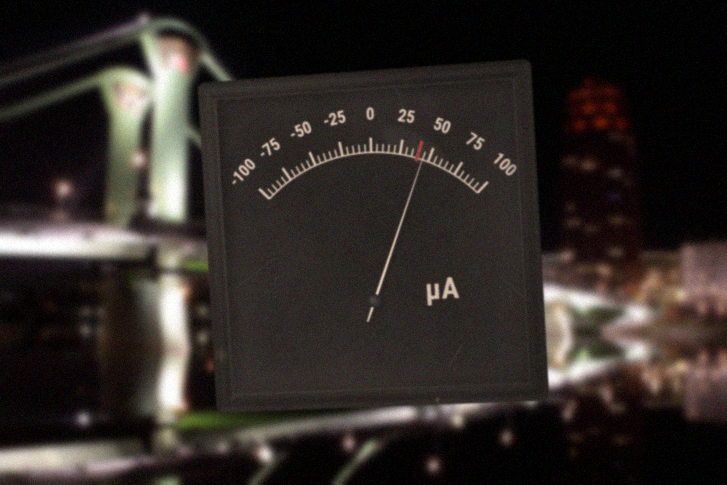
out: 45 µA
